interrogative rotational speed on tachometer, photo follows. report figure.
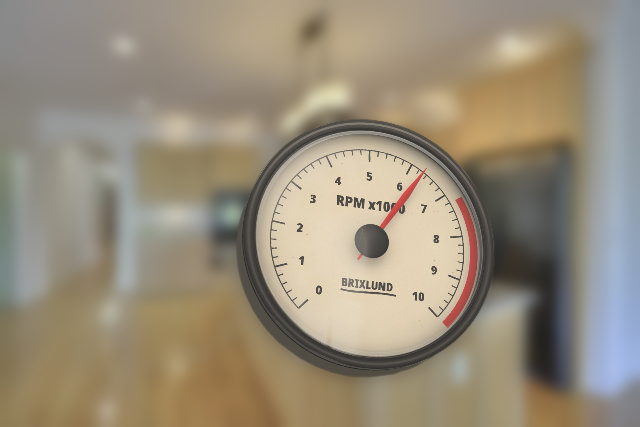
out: 6300 rpm
